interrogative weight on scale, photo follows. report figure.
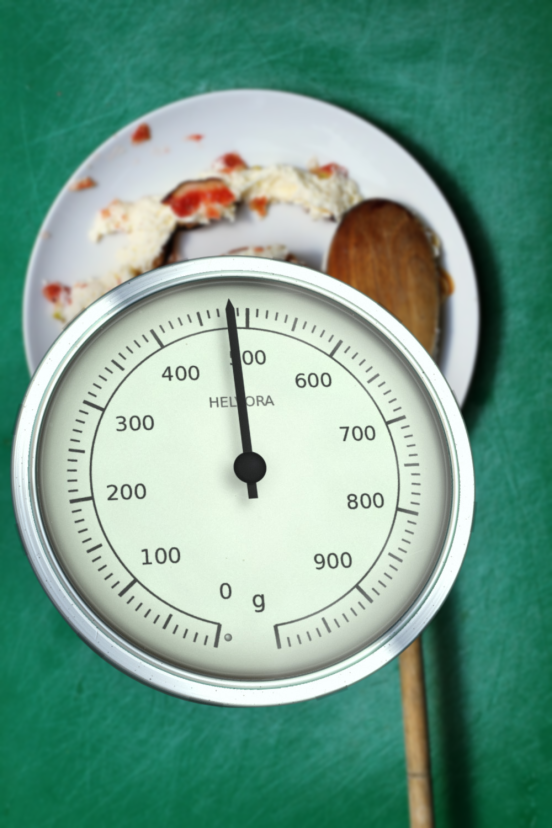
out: 480 g
